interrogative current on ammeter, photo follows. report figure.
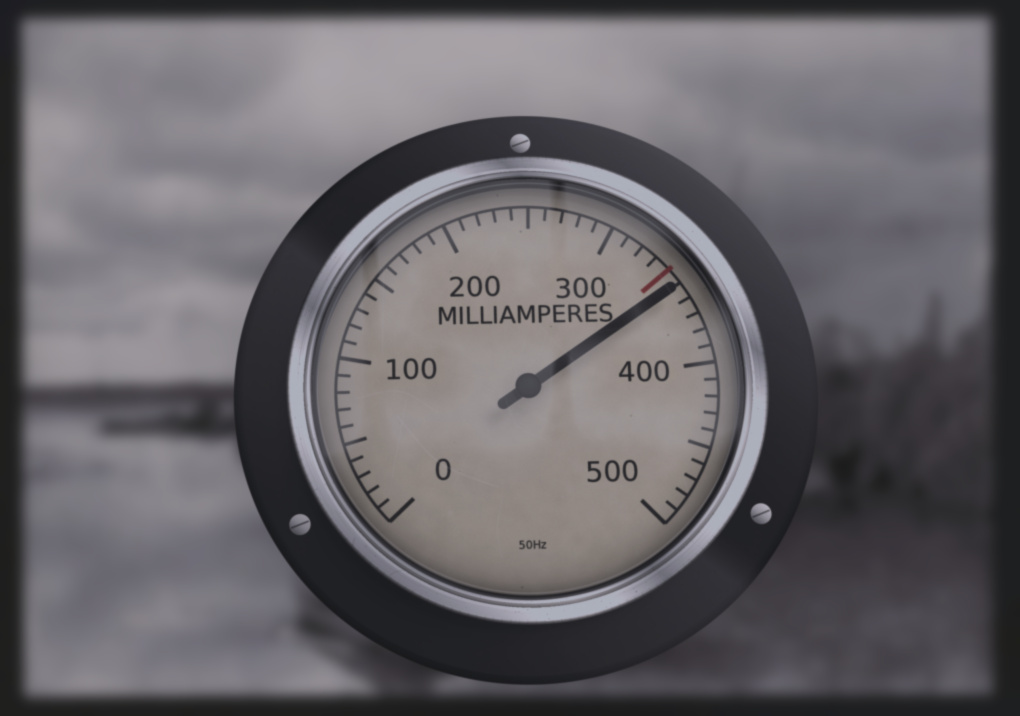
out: 350 mA
